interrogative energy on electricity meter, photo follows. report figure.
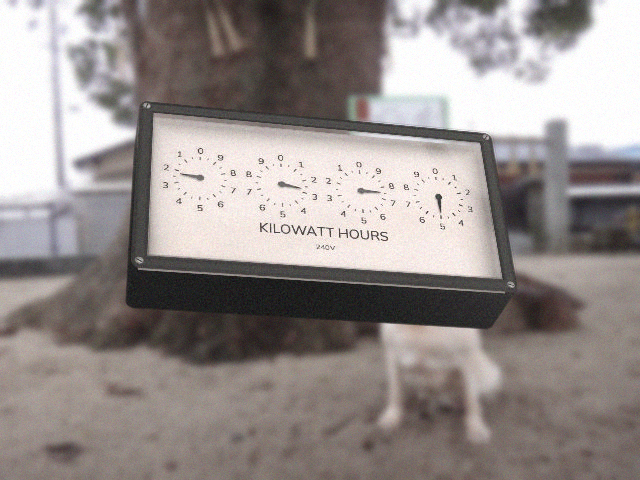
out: 2275 kWh
